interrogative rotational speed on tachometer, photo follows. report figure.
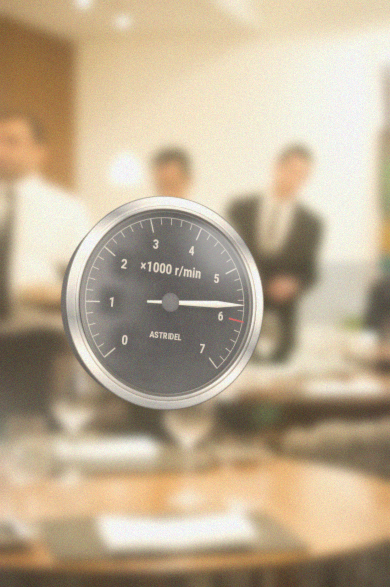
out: 5700 rpm
